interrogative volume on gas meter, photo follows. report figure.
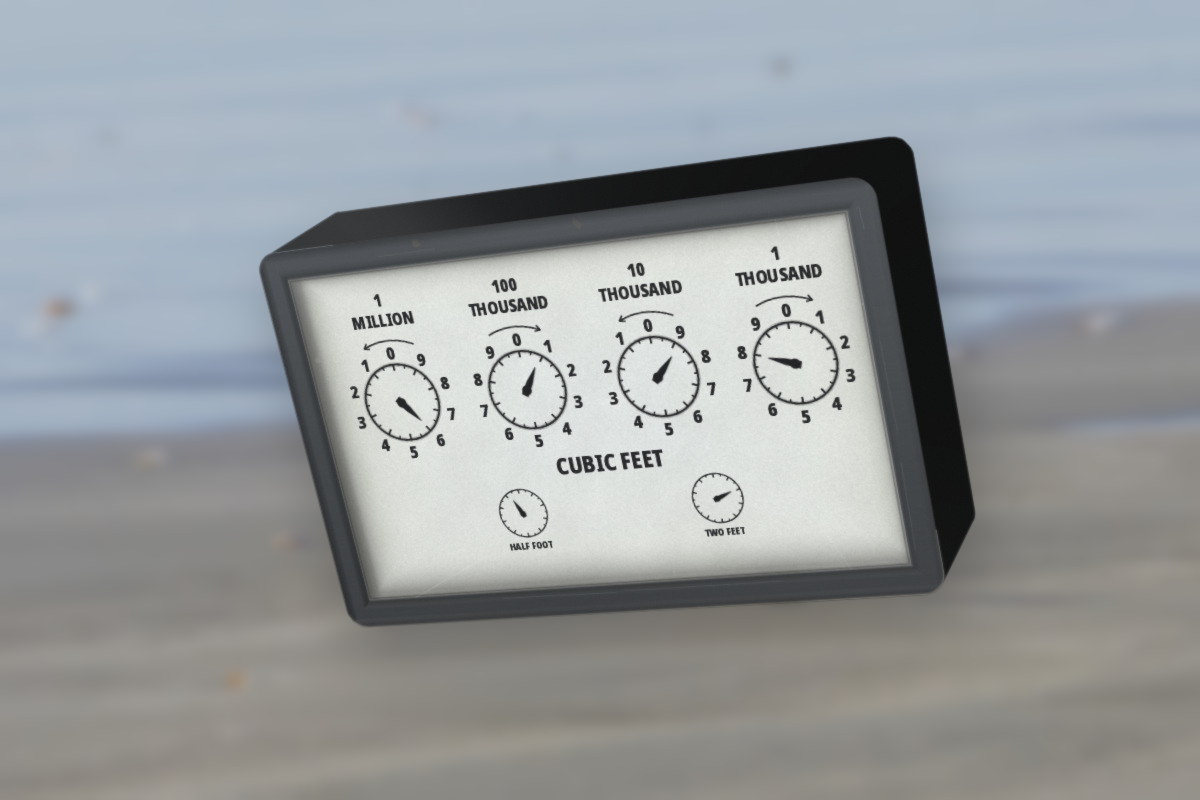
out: 608800 ft³
